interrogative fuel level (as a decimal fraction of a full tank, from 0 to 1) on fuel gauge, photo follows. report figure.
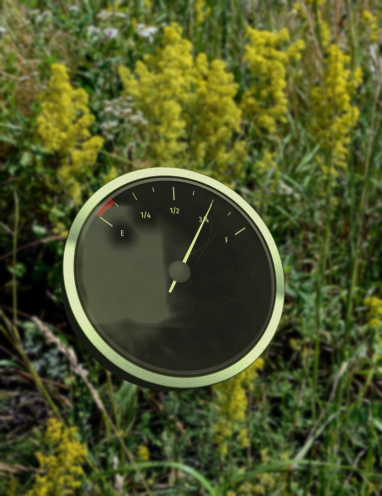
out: 0.75
